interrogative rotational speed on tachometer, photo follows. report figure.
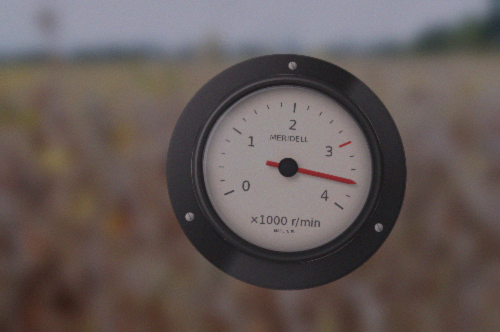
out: 3600 rpm
